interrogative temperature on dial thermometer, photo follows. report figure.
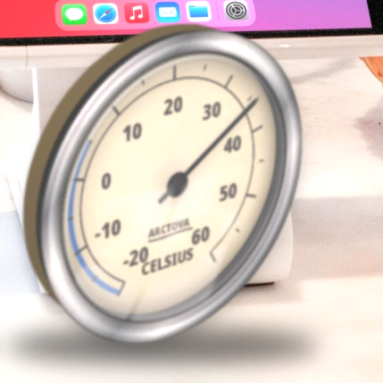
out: 35 °C
